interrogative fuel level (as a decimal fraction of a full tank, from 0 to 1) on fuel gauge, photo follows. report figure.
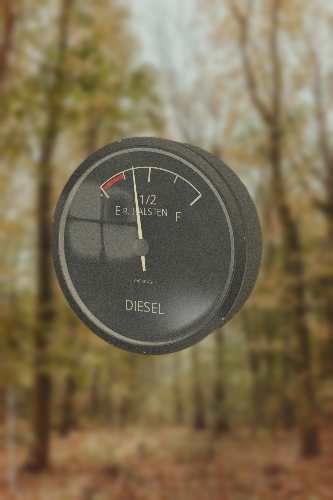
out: 0.375
